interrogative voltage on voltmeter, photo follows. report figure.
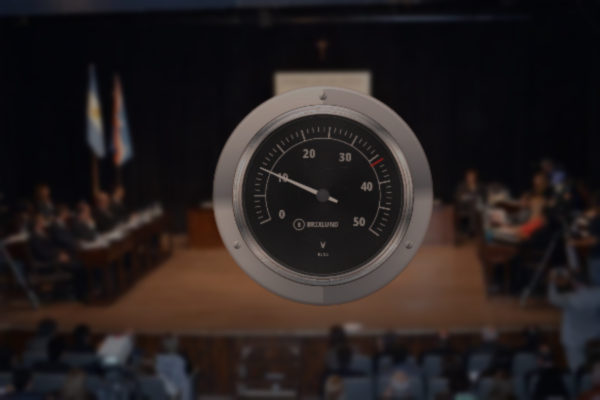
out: 10 V
